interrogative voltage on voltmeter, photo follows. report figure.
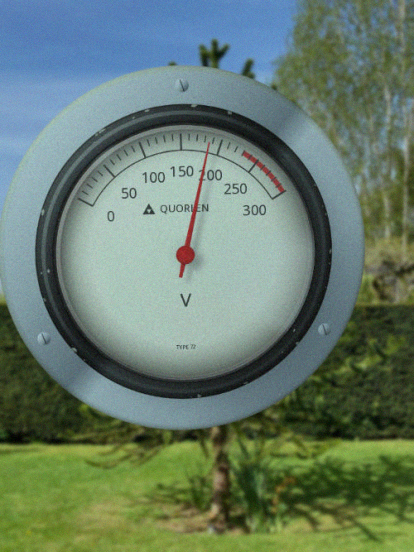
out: 185 V
